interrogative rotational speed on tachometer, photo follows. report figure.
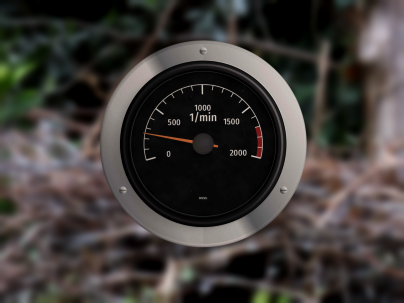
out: 250 rpm
